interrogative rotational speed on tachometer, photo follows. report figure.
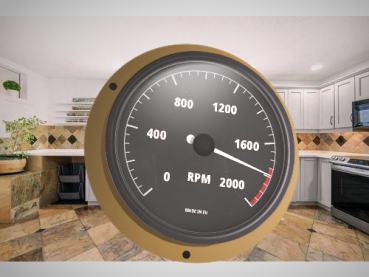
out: 1800 rpm
